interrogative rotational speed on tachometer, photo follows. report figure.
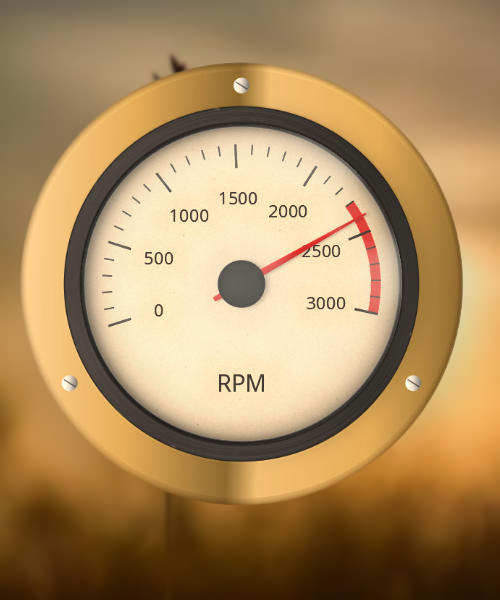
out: 2400 rpm
